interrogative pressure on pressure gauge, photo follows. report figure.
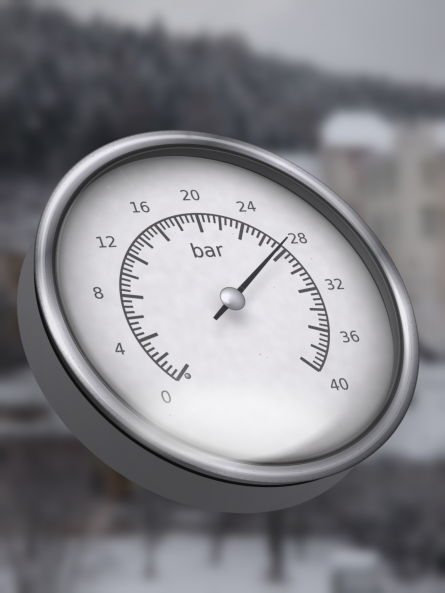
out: 27.5 bar
